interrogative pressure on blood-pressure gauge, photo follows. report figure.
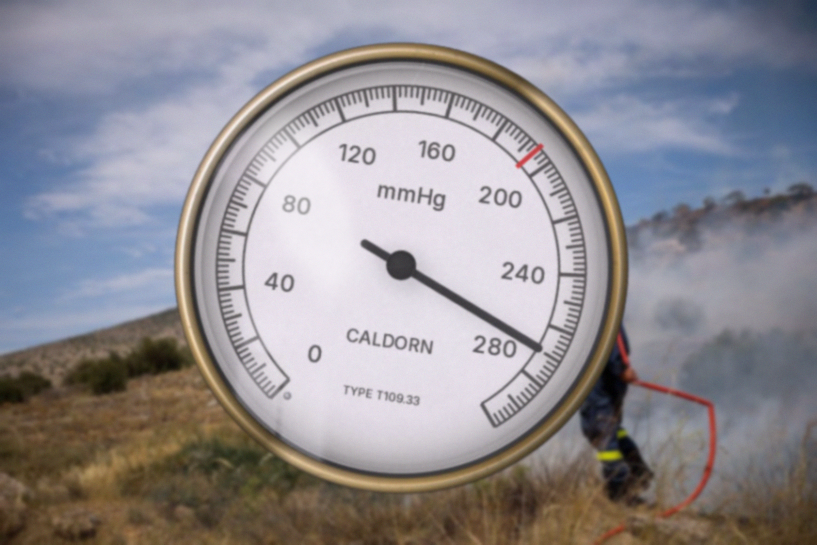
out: 270 mmHg
